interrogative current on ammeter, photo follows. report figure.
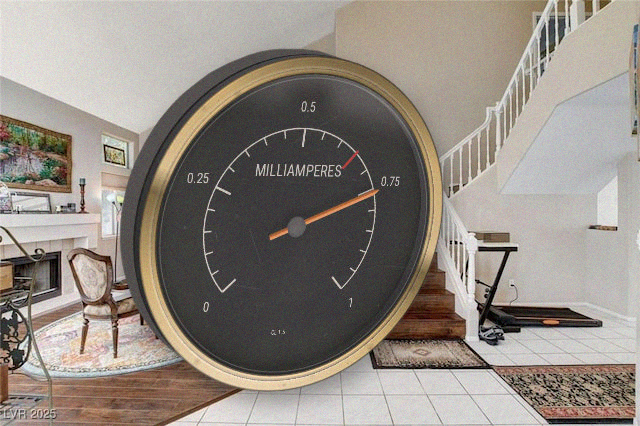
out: 0.75 mA
